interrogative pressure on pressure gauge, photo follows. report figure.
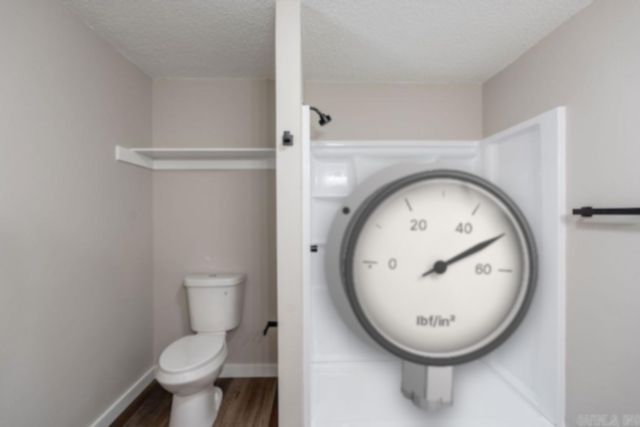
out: 50 psi
